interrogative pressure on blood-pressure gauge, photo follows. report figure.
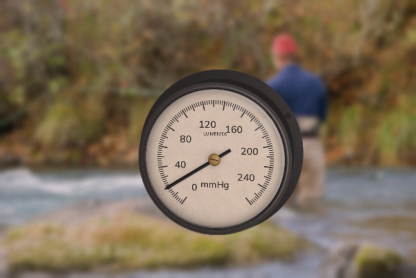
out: 20 mmHg
